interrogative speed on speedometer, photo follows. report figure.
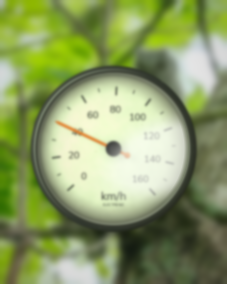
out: 40 km/h
